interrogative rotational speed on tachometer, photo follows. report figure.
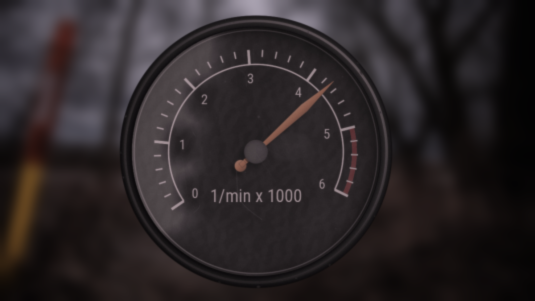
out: 4300 rpm
